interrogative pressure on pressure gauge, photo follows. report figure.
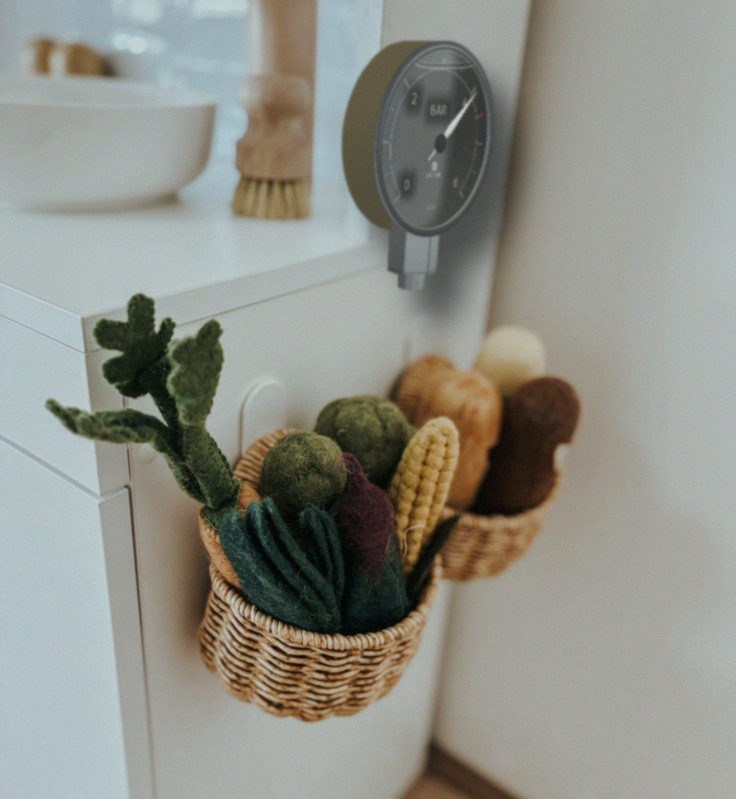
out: 4 bar
